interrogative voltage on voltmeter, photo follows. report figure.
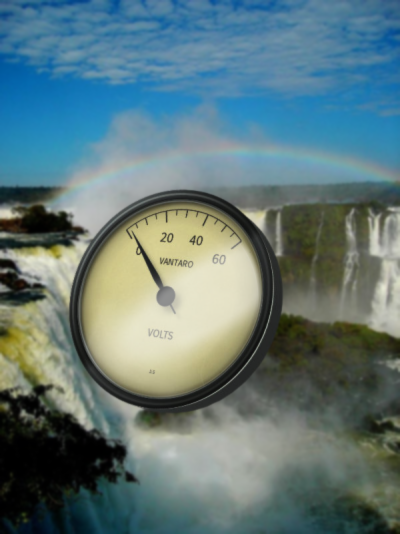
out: 2.5 V
